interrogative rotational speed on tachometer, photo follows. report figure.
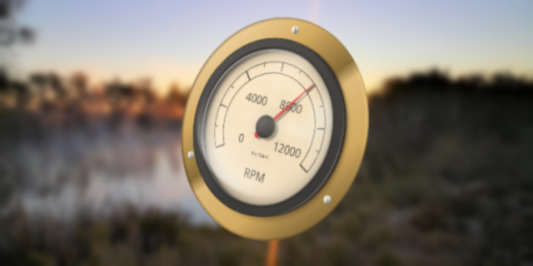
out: 8000 rpm
